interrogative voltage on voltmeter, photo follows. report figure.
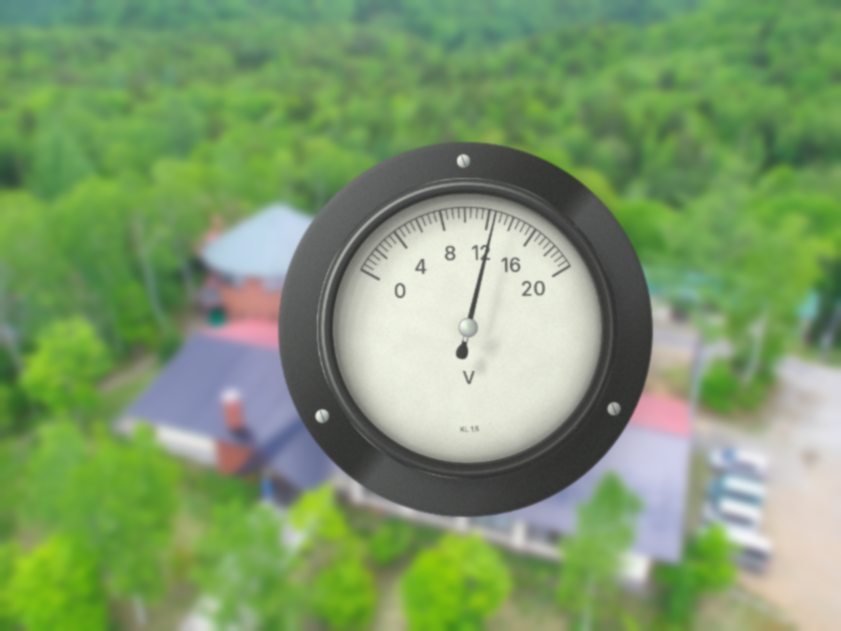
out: 12.5 V
